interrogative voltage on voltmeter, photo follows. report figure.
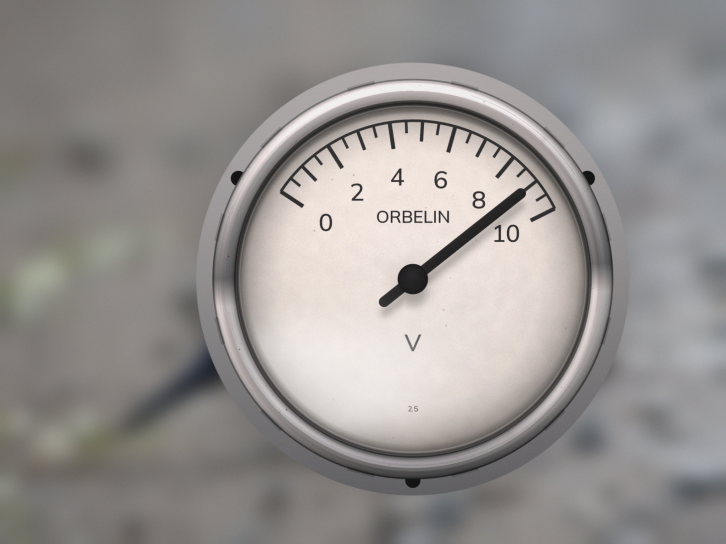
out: 9 V
